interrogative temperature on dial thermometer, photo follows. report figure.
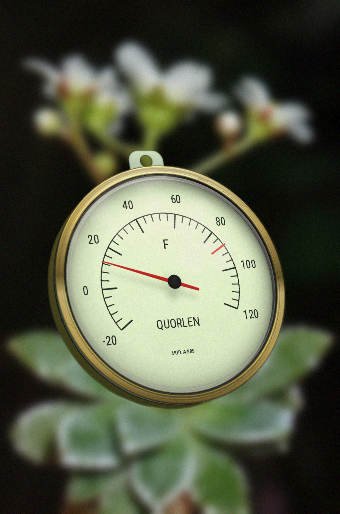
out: 12 °F
